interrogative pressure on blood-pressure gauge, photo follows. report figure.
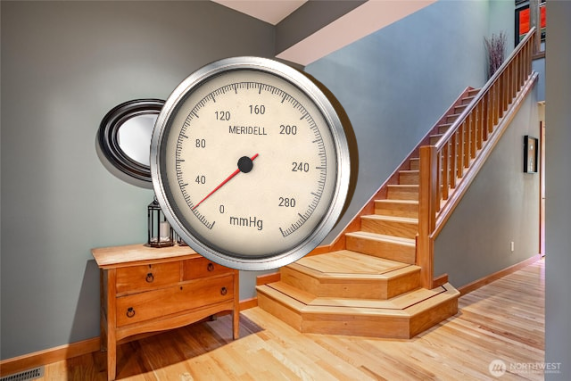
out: 20 mmHg
